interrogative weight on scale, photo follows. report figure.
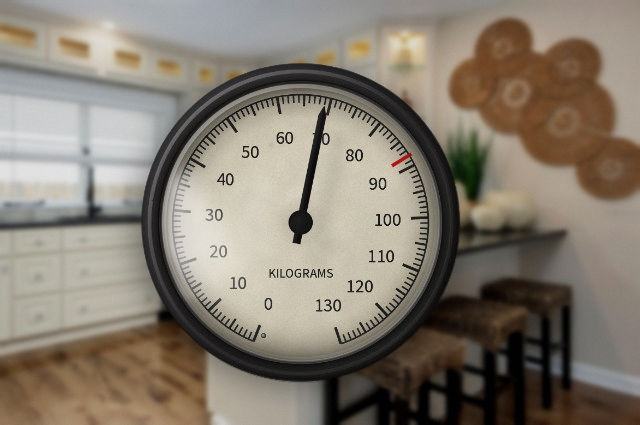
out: 69 kg
